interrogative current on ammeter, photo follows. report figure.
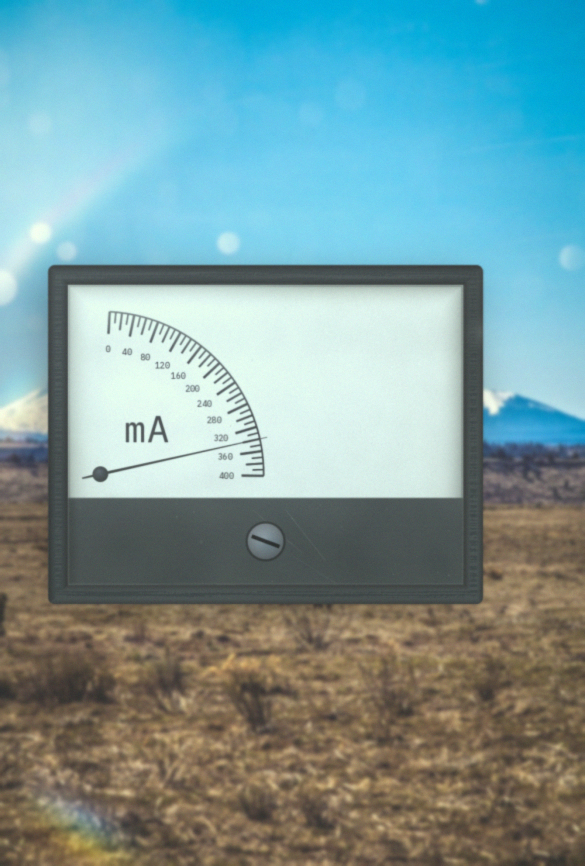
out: 340 mA
